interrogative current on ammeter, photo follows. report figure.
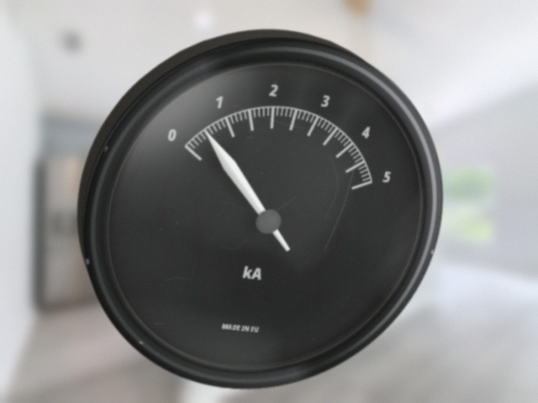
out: 0.5 kA
